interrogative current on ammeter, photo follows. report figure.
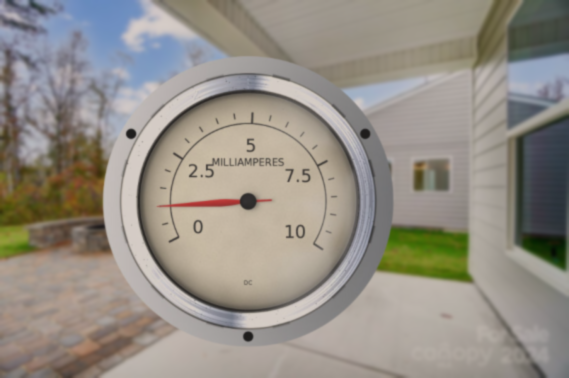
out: 1 mA
